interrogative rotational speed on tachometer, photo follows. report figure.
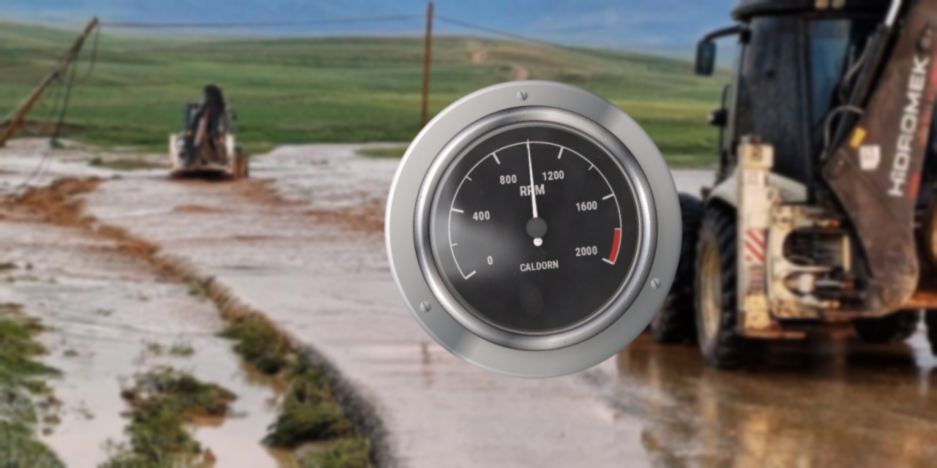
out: 1000 rpm
